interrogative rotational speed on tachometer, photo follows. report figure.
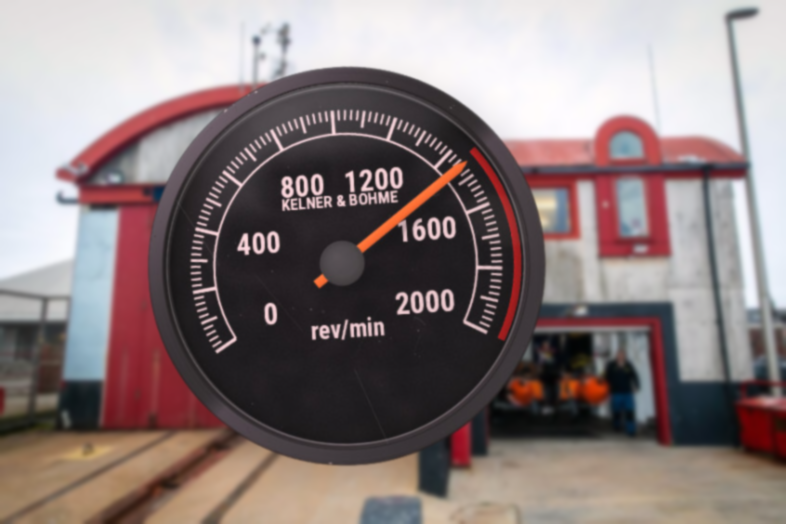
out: 1460 rpm
